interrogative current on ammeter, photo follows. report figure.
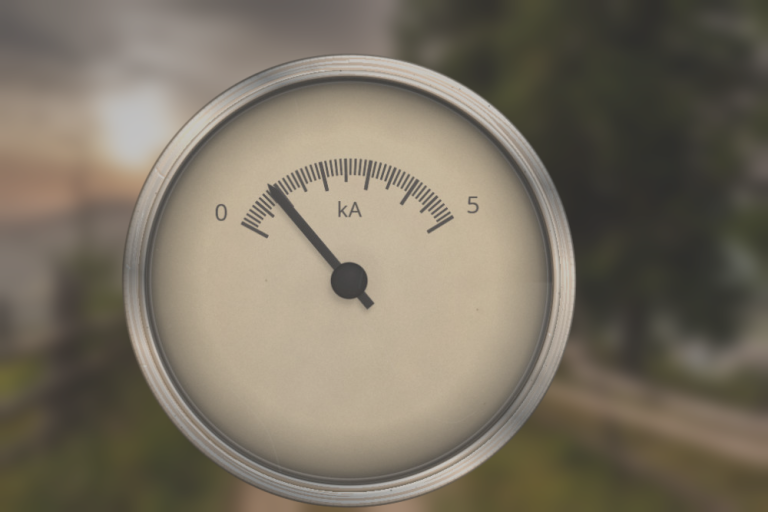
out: 0.9 kA
